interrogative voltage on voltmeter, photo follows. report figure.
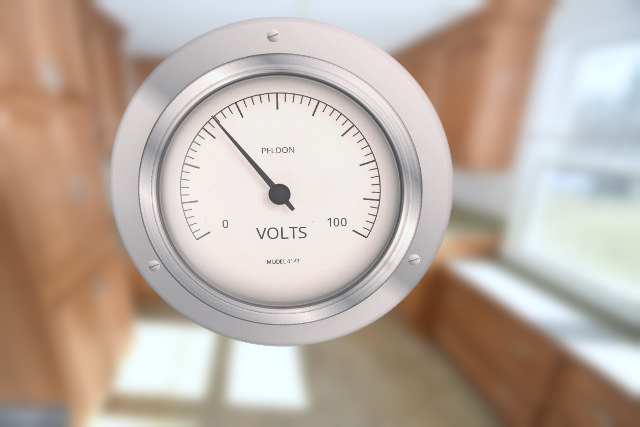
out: 34 V
